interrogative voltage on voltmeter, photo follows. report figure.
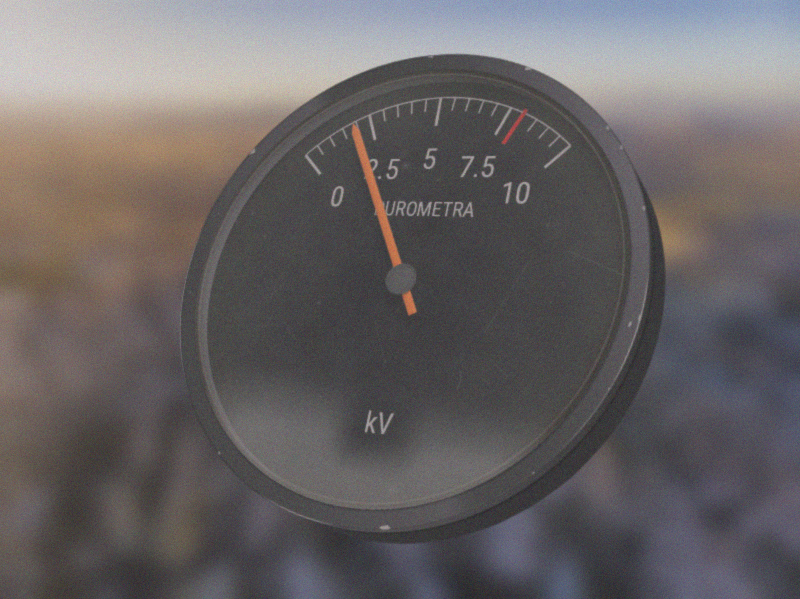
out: 2 kV
